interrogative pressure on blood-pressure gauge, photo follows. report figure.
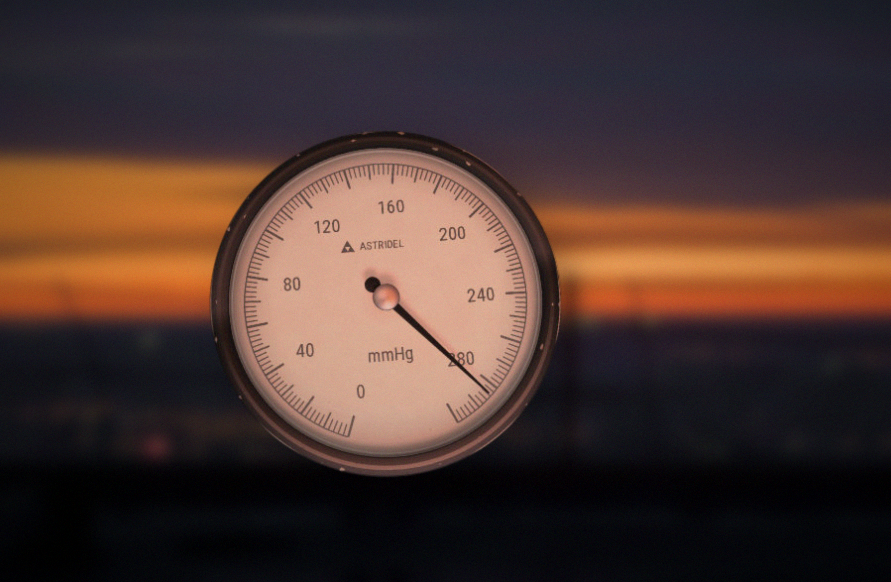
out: 284 mmHg
